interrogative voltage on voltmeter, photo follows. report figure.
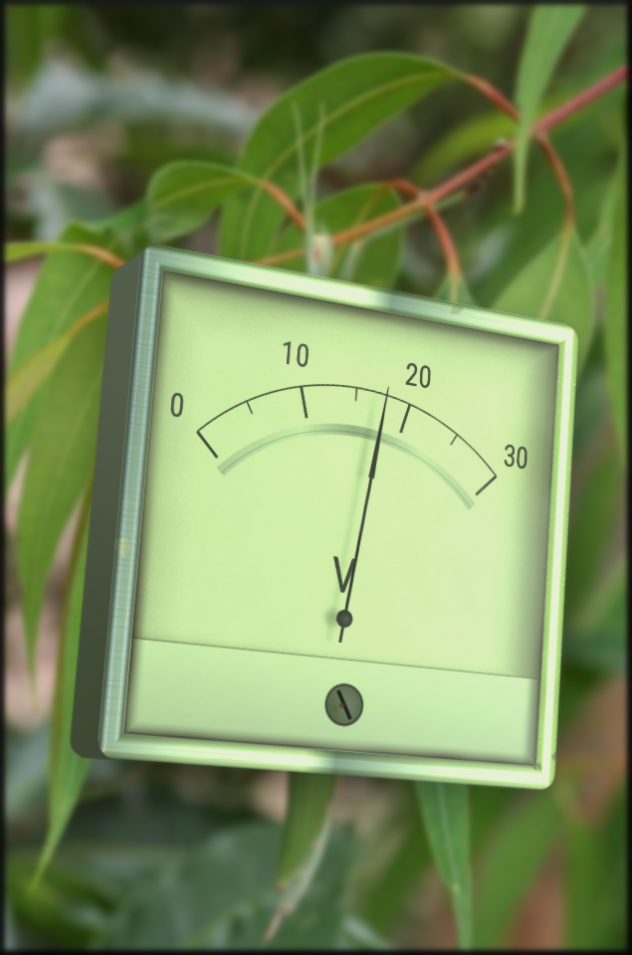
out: 17.5 V
